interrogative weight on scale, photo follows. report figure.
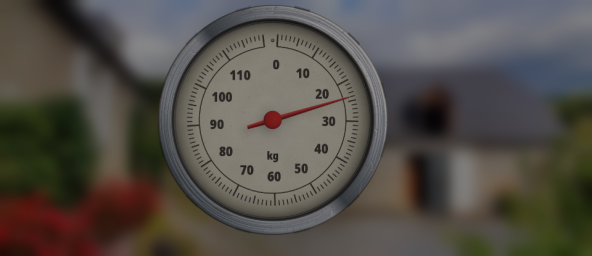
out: 24 kg
